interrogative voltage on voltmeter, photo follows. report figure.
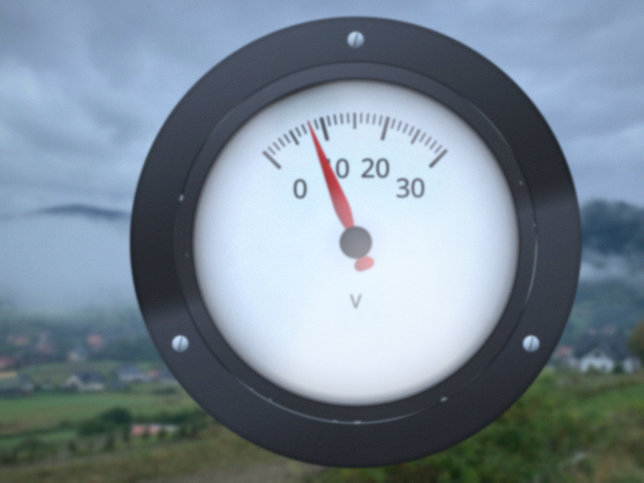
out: 8 V
